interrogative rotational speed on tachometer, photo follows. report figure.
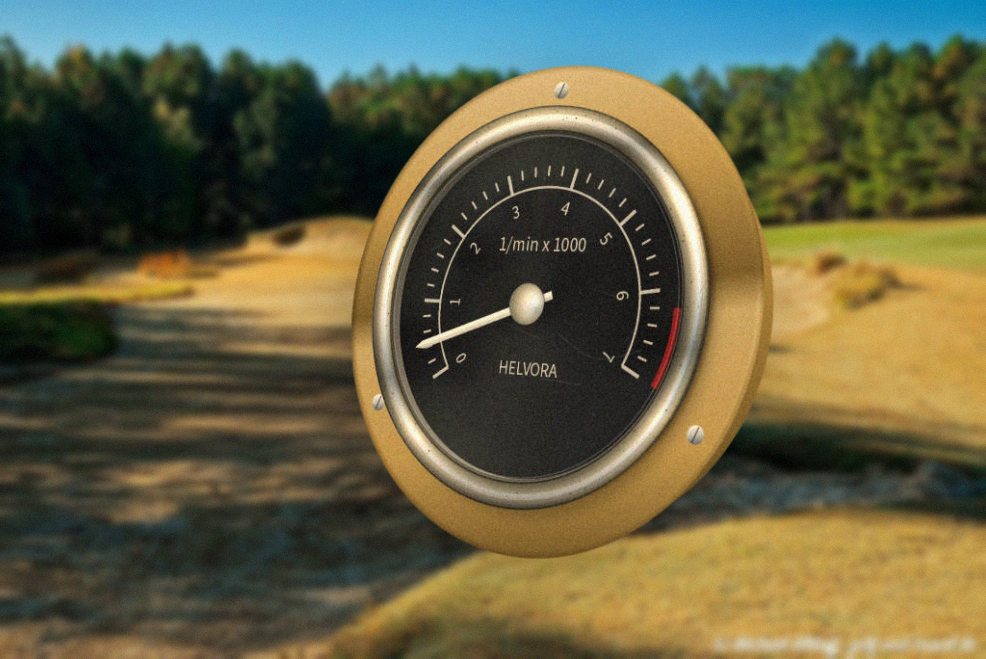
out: 400 rpm
